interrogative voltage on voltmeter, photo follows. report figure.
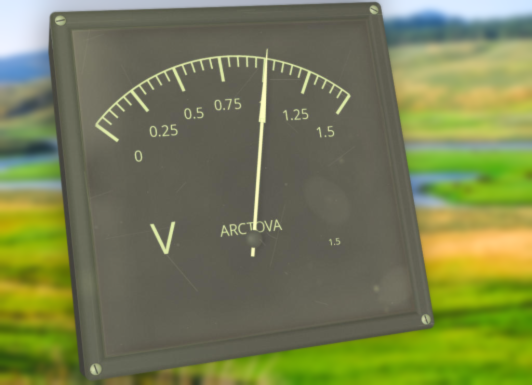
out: 1 V
